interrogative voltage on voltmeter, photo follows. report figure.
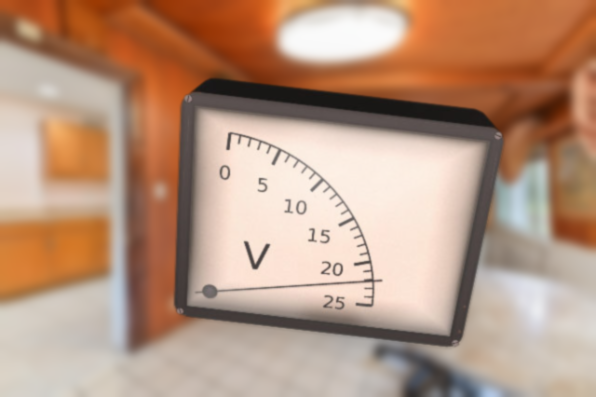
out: 22 V
